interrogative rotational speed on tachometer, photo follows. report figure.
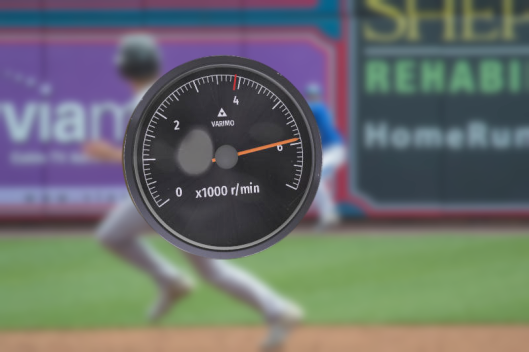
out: 5900 rpm
